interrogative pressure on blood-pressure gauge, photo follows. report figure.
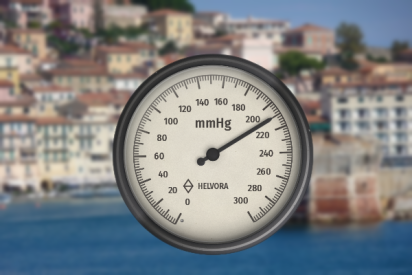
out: 210 mmHg
